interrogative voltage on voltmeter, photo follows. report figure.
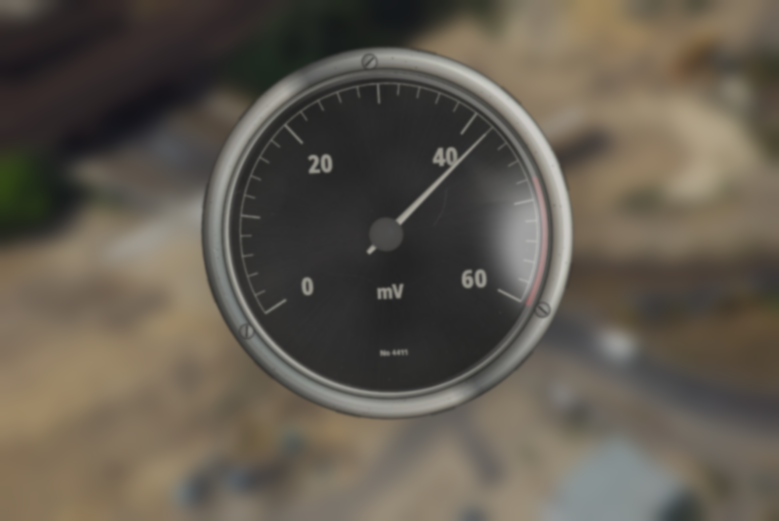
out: 42 mV
